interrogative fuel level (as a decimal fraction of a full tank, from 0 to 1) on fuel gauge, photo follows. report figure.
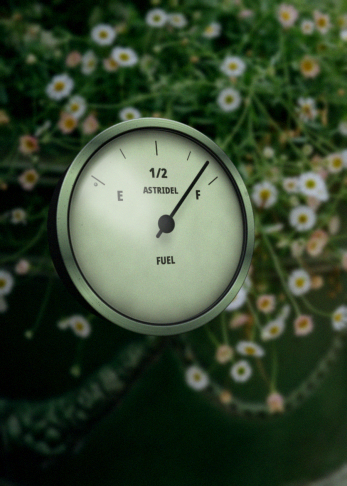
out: 0.875
